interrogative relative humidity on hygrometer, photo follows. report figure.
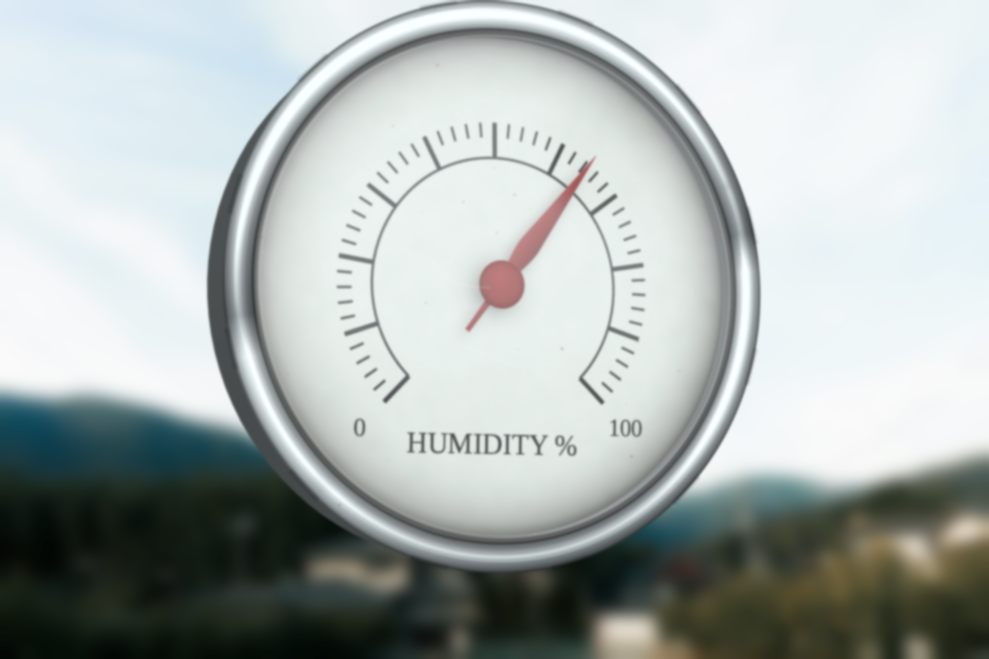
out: 64 %
